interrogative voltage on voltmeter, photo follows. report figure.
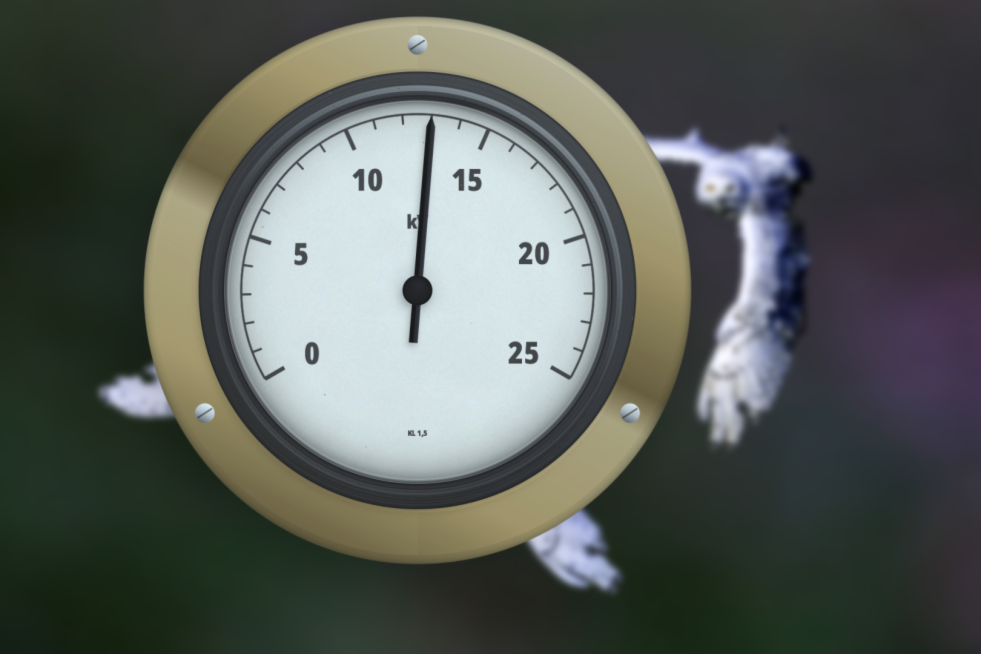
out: 13 kV
